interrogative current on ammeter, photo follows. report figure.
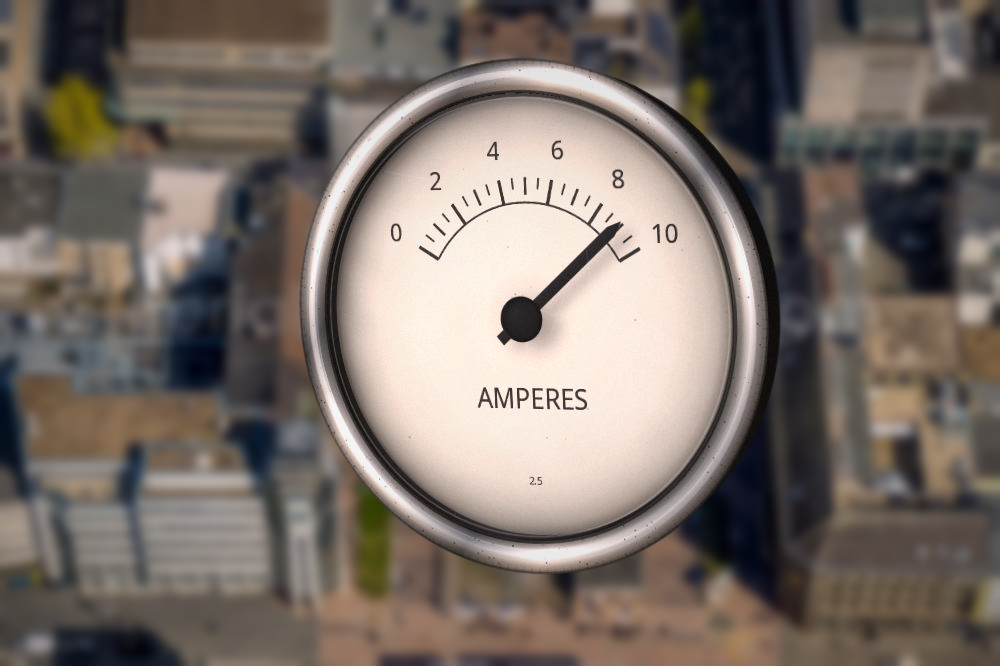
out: 9 A
